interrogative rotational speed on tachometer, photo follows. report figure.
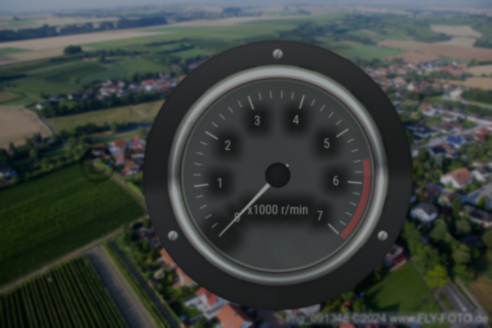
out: 0 rpm
